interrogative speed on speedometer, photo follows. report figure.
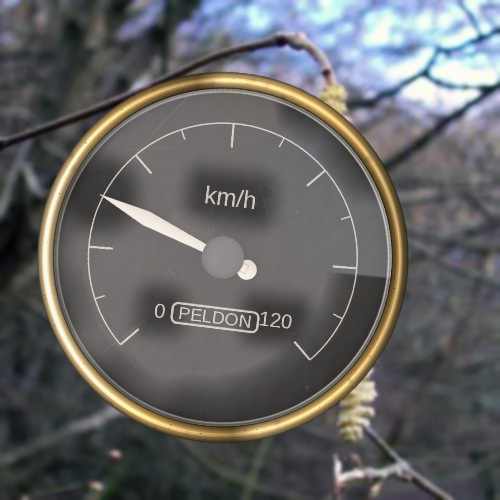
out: 30 km/h
